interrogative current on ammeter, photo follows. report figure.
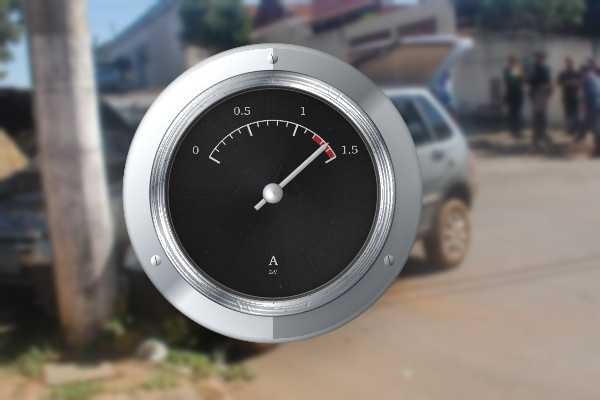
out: 1.35 A
